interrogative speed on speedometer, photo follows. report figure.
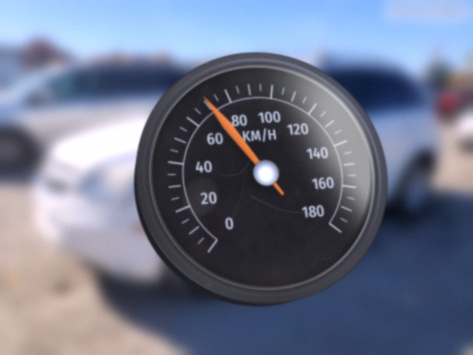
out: 70 km/h
